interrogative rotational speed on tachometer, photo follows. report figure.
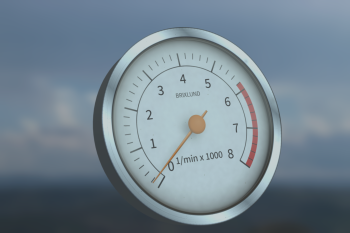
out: 200 rpm
